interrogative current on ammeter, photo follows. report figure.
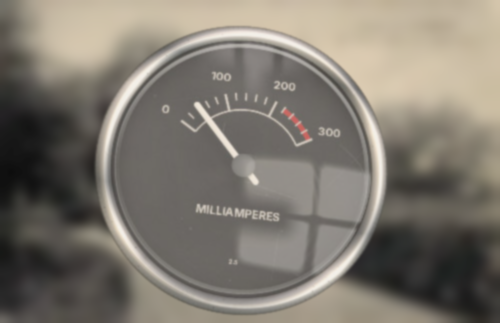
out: 40 mA
